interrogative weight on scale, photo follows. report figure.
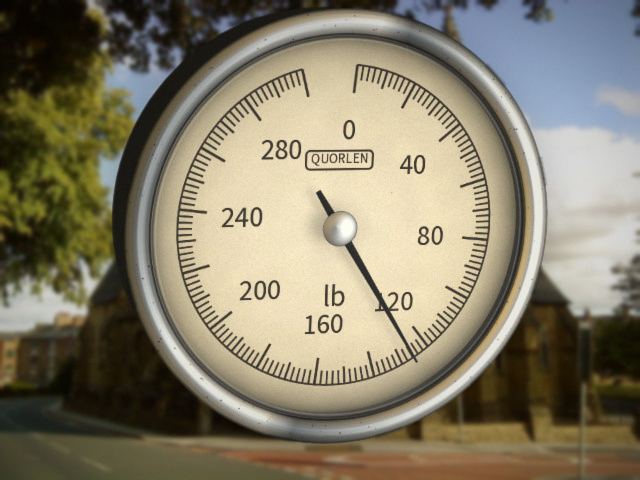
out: 126 lb
